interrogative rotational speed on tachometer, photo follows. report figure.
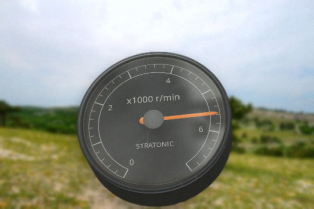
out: 5600 rpm
